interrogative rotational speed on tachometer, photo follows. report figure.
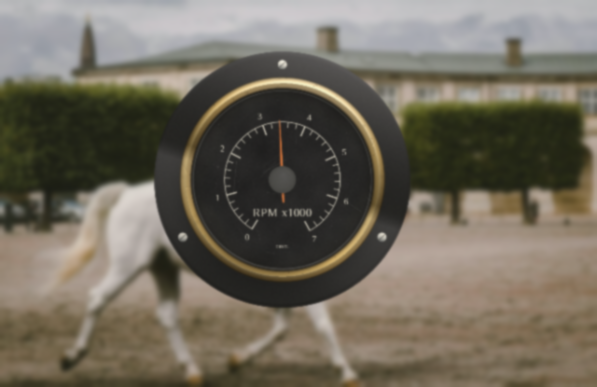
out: 3400 rpm
